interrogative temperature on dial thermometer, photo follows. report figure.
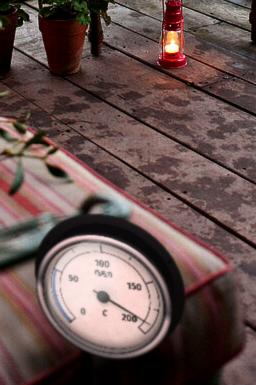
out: 187.5 °C
